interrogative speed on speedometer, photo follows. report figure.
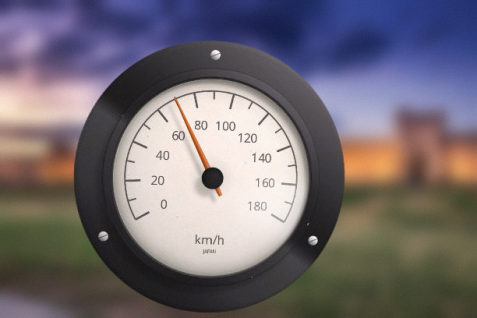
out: 70 km/h
